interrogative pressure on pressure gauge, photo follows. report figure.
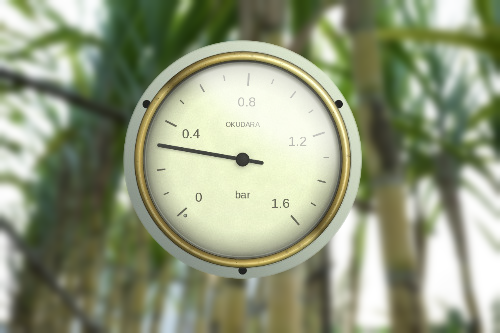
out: 0.3 bar
